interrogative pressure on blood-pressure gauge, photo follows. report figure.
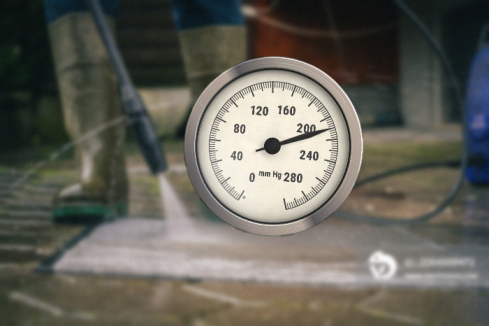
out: 210 mmHg
